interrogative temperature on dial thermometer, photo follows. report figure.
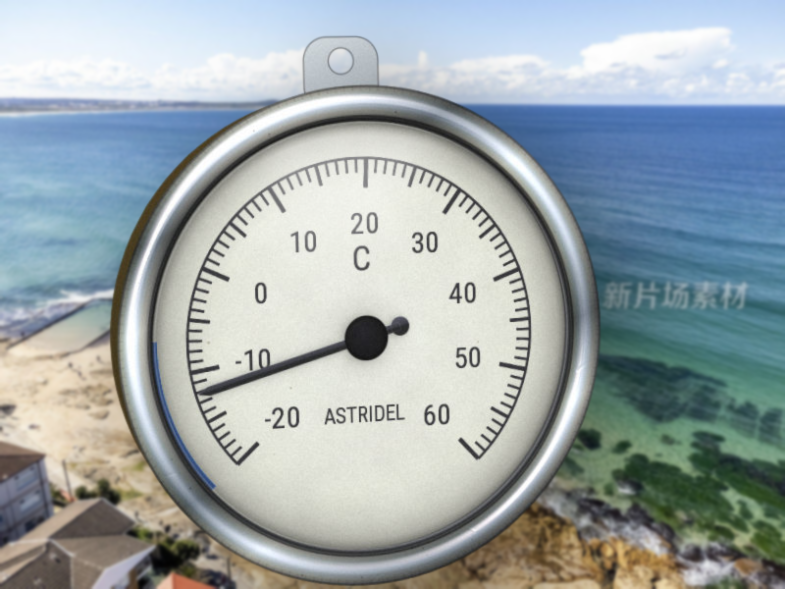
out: -12 °C
